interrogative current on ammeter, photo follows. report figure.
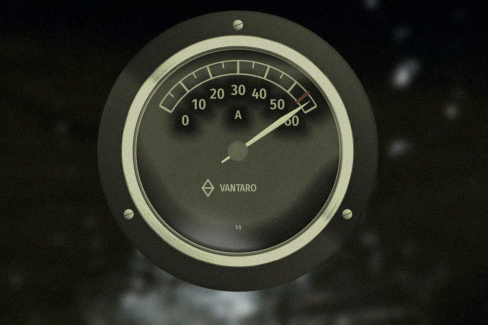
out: 57.5 A
